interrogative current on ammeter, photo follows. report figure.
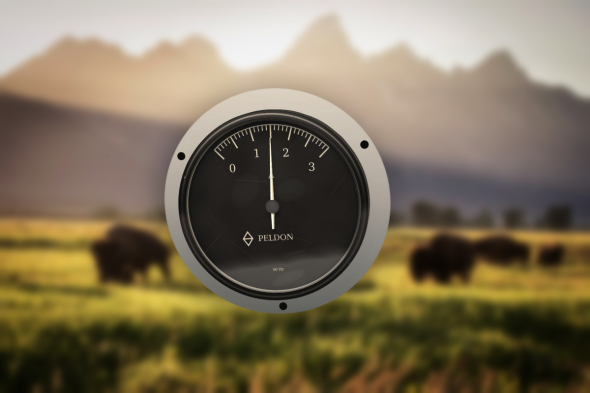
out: 1.5 A
